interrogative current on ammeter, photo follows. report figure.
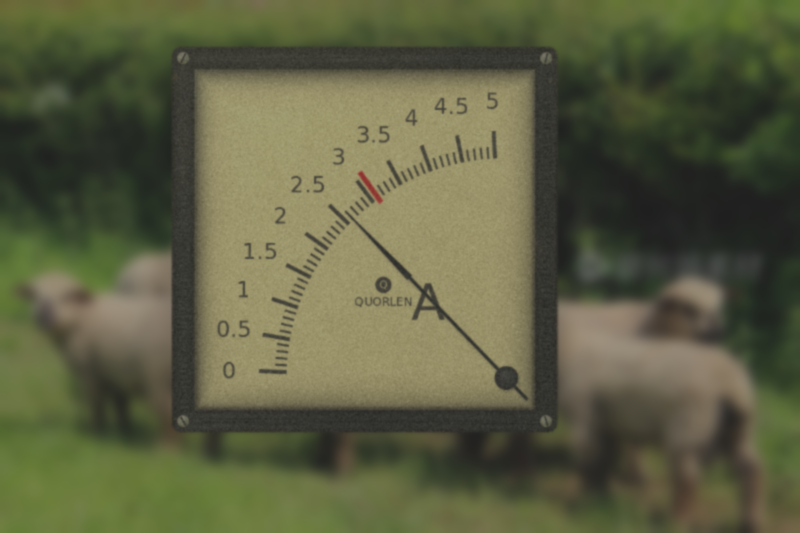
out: 2.6 A
